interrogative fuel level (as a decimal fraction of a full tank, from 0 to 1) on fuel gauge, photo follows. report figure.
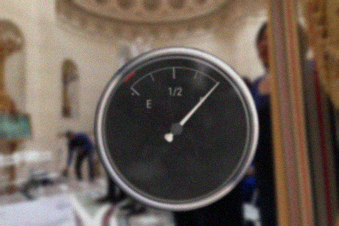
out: 1
